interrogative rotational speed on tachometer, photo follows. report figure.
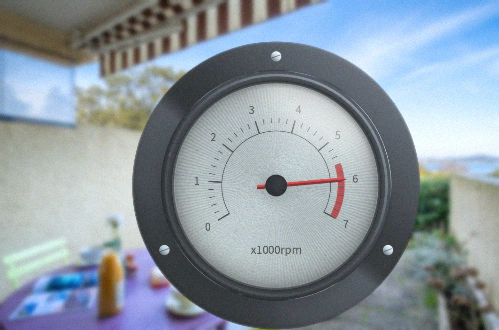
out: 6000 rpm
